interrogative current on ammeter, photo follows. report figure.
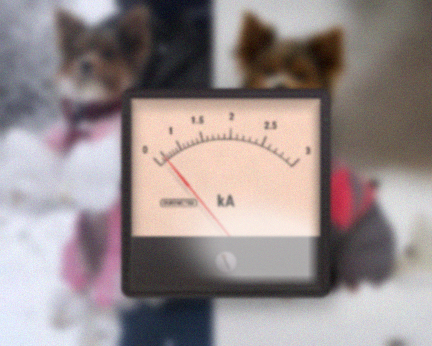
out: 0.5 kA
